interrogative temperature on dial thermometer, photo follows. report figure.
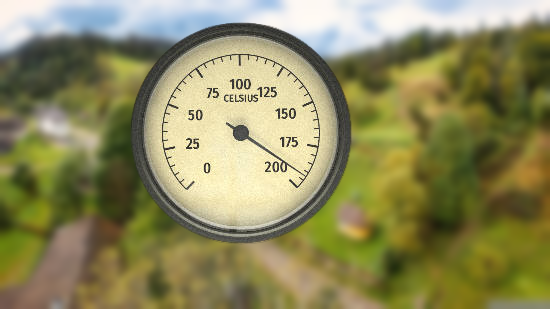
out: 192.5 °C
